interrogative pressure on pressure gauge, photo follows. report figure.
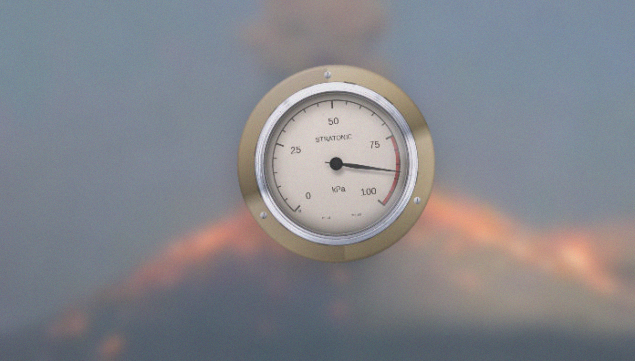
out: 87.5 kPa
